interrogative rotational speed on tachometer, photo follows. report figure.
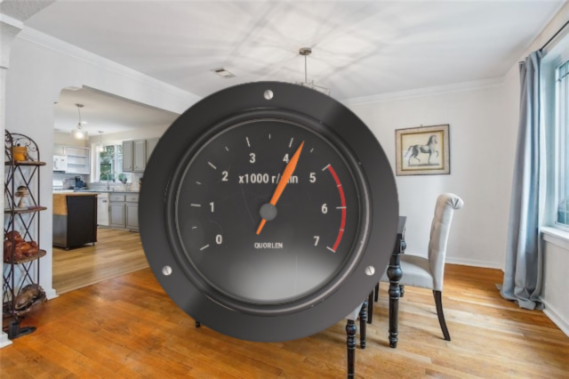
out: 4250 rpm
